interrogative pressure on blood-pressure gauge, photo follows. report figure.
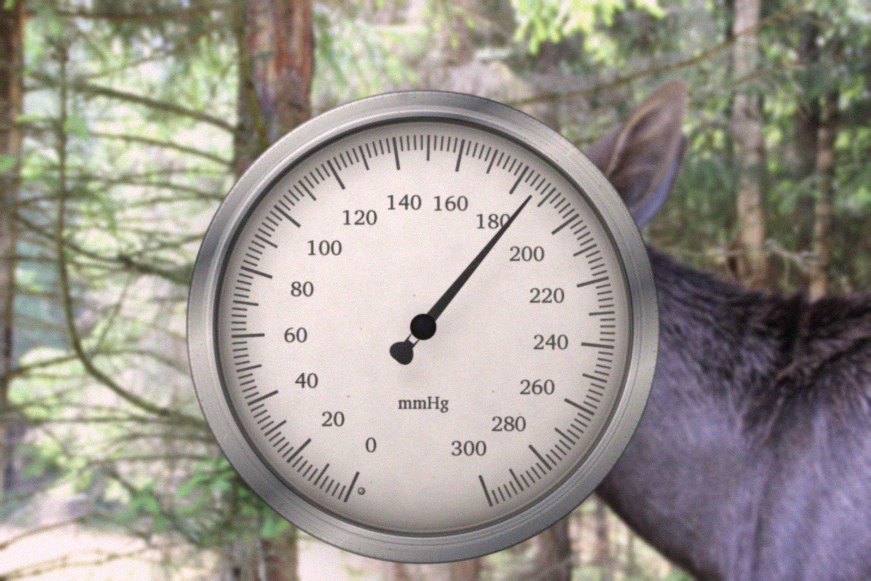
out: 186 mmHg
